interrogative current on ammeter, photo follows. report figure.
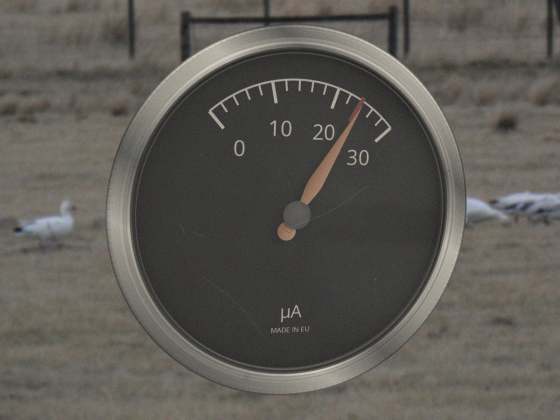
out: 24 µA
